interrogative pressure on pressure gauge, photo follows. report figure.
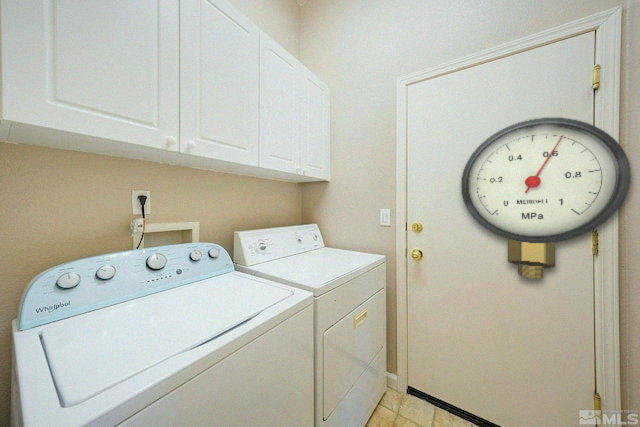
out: 0.6 MPa
